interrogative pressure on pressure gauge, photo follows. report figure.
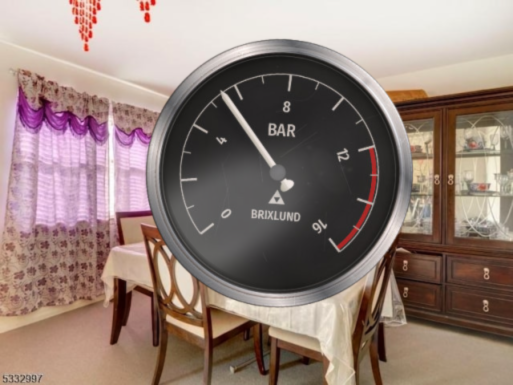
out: 5.5 bar
